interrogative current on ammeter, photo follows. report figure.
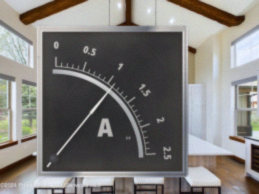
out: 1.1 A
